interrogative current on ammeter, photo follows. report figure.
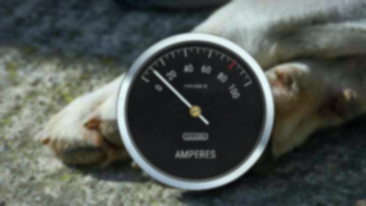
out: 10 A
